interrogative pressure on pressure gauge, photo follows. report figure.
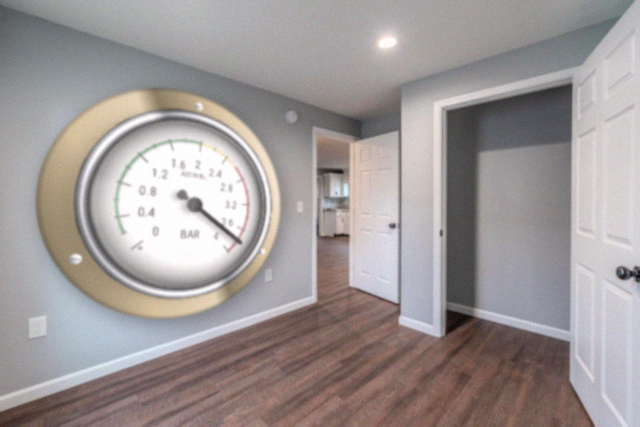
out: 3.8 bar
